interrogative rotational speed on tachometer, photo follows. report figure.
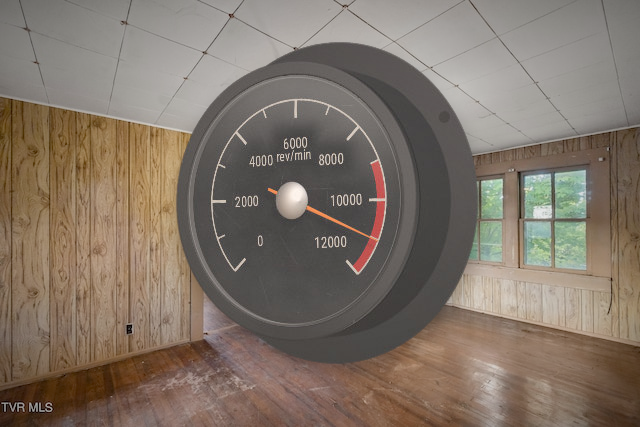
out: 11000 rpm
